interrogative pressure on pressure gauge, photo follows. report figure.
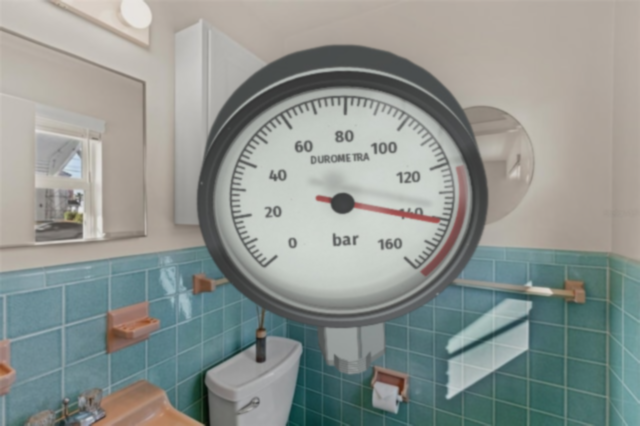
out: 140 bar
